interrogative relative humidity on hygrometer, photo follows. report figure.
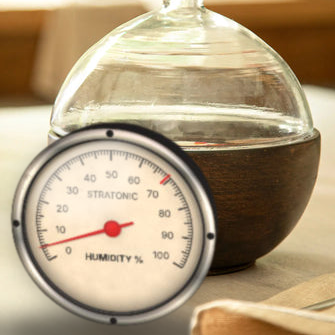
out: 5 %
